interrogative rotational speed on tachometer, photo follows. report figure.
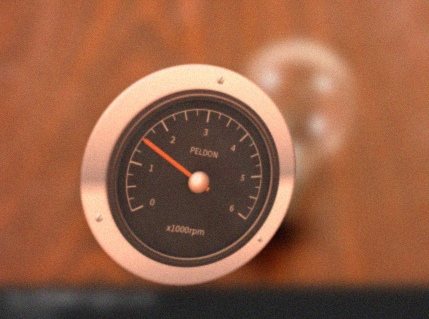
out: 1500 rpm
